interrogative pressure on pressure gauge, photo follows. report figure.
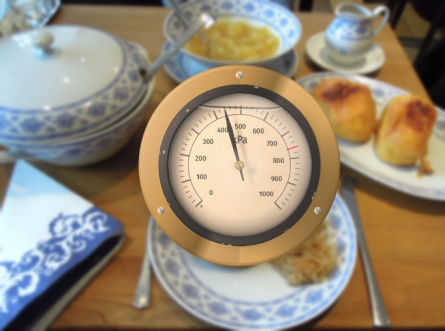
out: 440 kPa
